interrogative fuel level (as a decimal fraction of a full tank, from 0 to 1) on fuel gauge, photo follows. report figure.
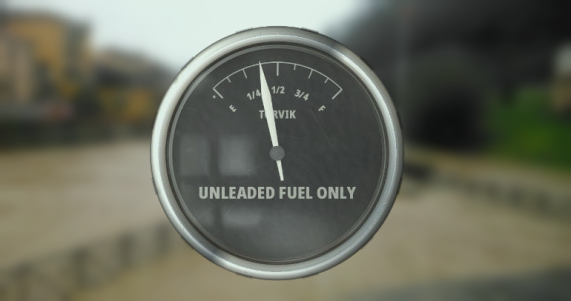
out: 0.375
